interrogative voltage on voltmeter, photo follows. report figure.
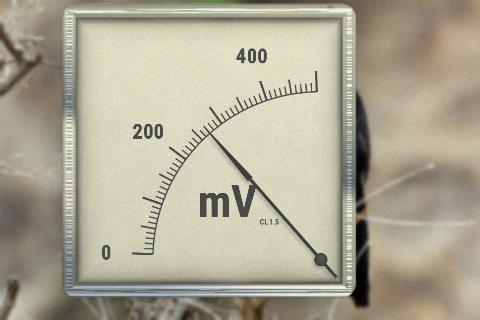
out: 270 mV
